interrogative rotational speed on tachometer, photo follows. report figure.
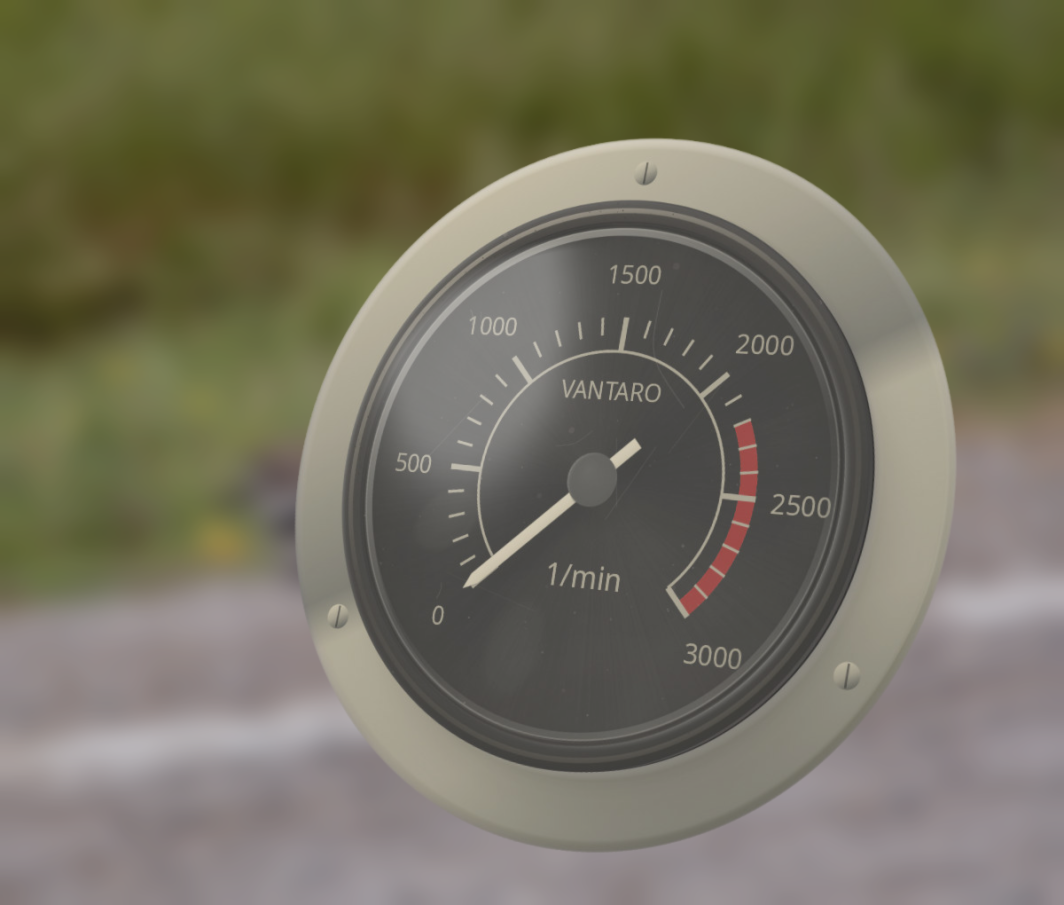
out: 0 rpm
